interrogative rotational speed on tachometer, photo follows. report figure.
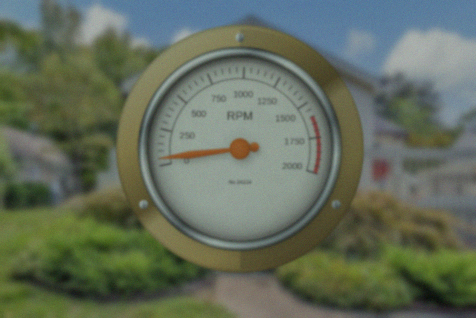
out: 50 rpm
